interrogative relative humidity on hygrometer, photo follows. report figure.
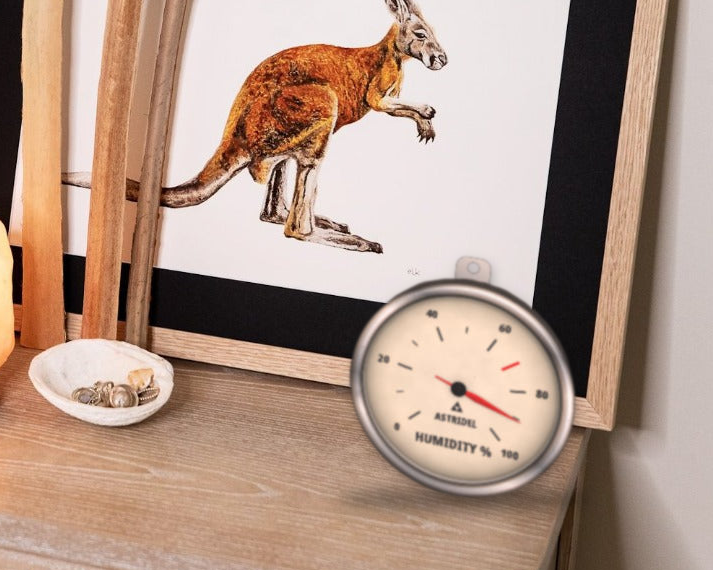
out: 90 %
